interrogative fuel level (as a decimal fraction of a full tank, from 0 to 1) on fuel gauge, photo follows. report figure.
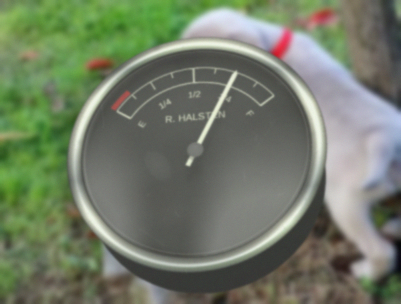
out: 0.75
